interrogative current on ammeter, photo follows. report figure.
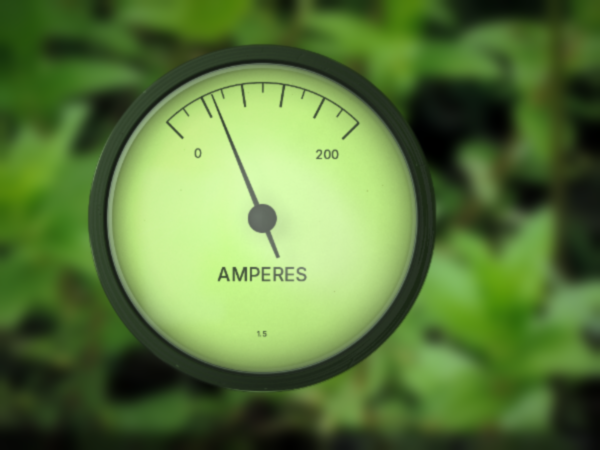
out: 50 A
